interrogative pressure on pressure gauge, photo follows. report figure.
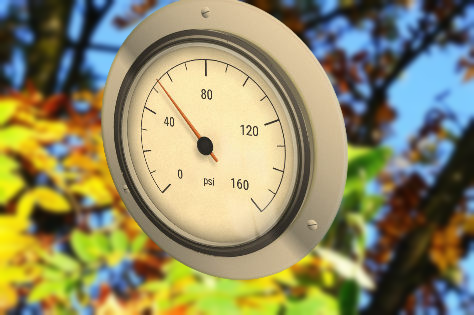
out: 55 psi
